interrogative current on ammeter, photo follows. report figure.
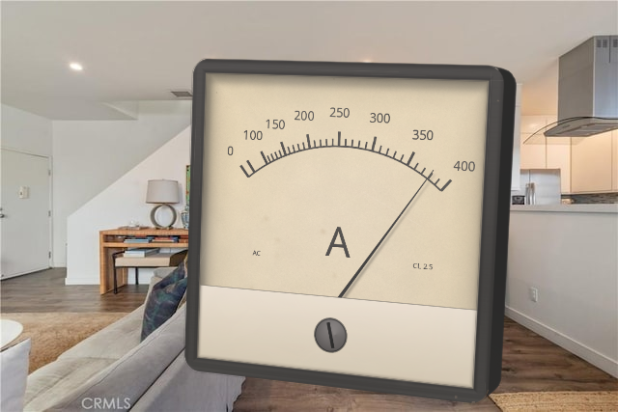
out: 380 A
